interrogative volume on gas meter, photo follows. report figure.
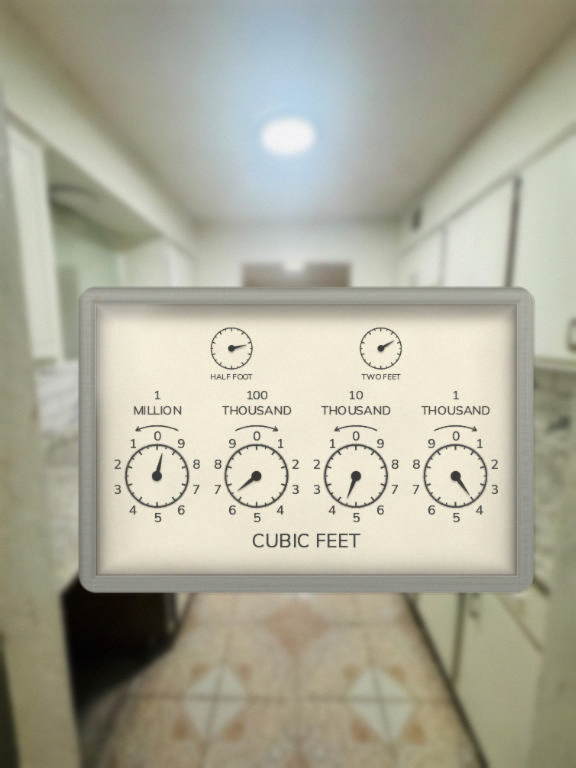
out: 964400 ft³
